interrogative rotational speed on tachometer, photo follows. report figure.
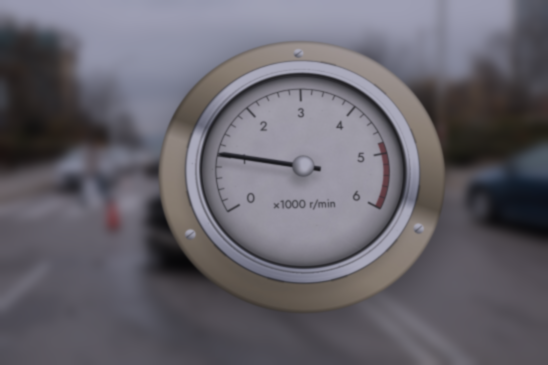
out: 1000 rpm
